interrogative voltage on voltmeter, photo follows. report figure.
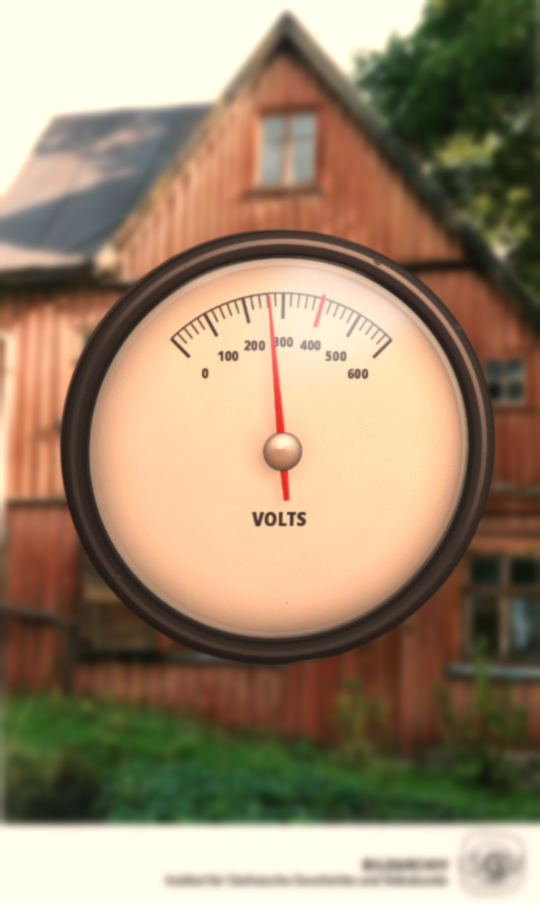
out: 260 V
